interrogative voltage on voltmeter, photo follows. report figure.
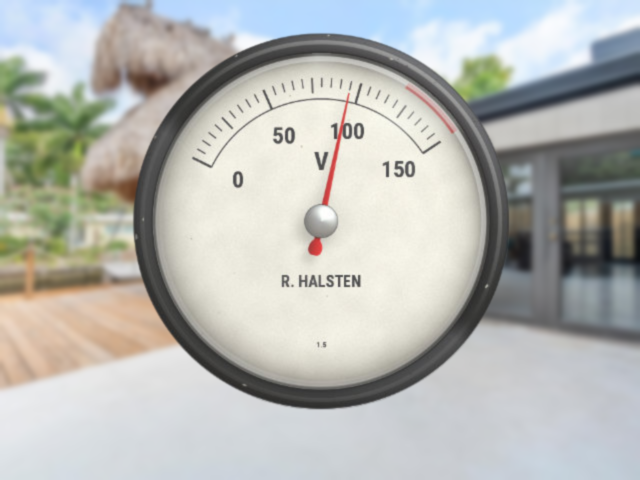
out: 95 V
